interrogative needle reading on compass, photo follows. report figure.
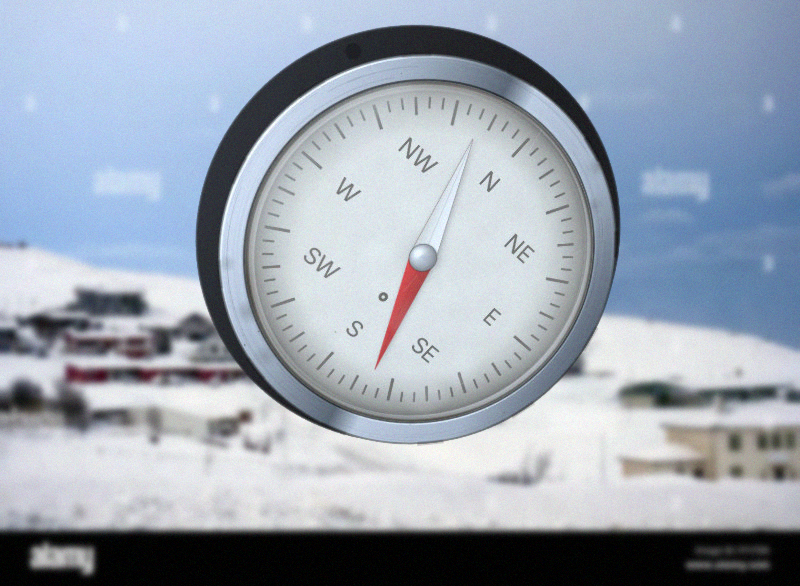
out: 160 °
